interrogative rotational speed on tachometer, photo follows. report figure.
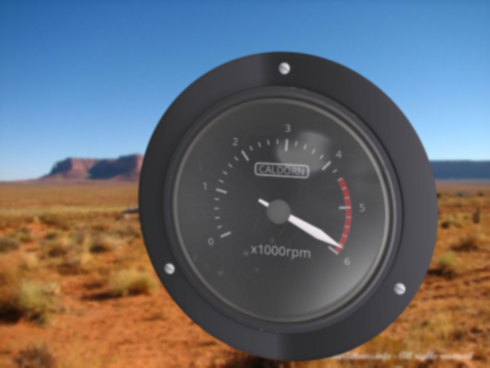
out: 5800 rpm
